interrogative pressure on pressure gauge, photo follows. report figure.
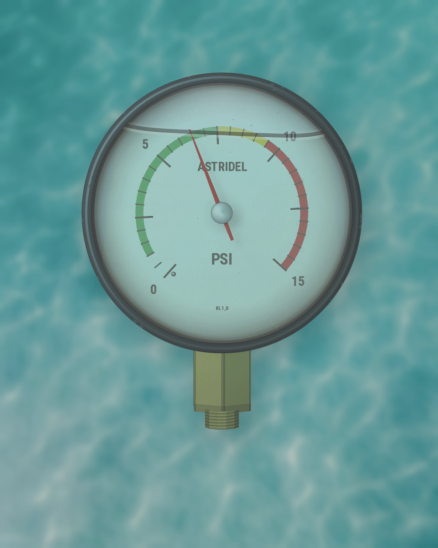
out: 6.5 psi
